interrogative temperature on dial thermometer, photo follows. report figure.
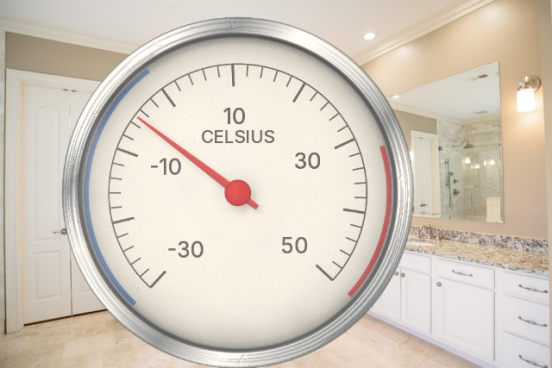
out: -5 °C
